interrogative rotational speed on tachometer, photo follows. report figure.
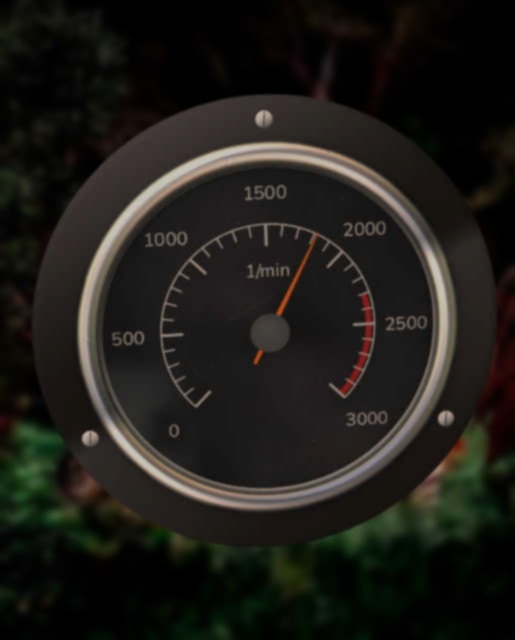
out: 1800 rpm
